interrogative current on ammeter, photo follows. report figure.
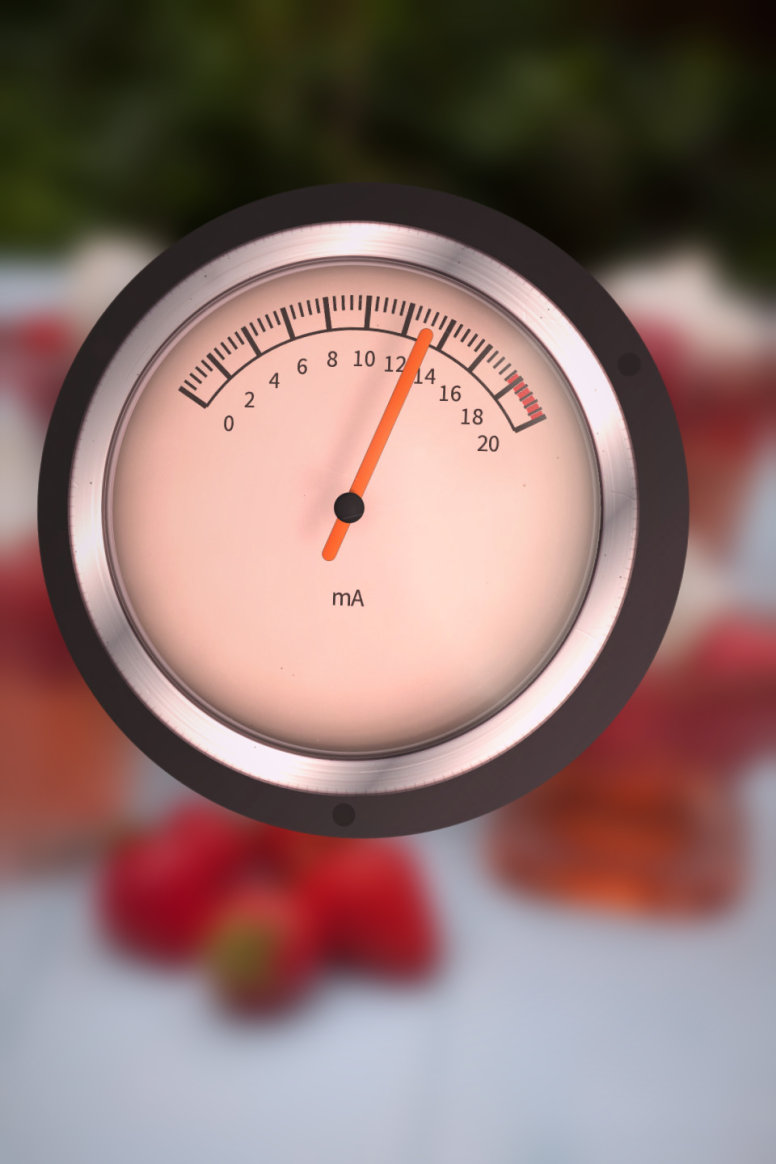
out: 13.2 mA
